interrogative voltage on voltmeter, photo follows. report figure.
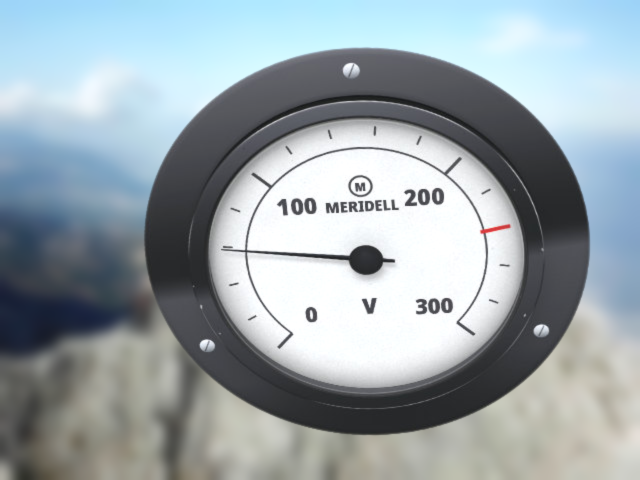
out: 60 V
